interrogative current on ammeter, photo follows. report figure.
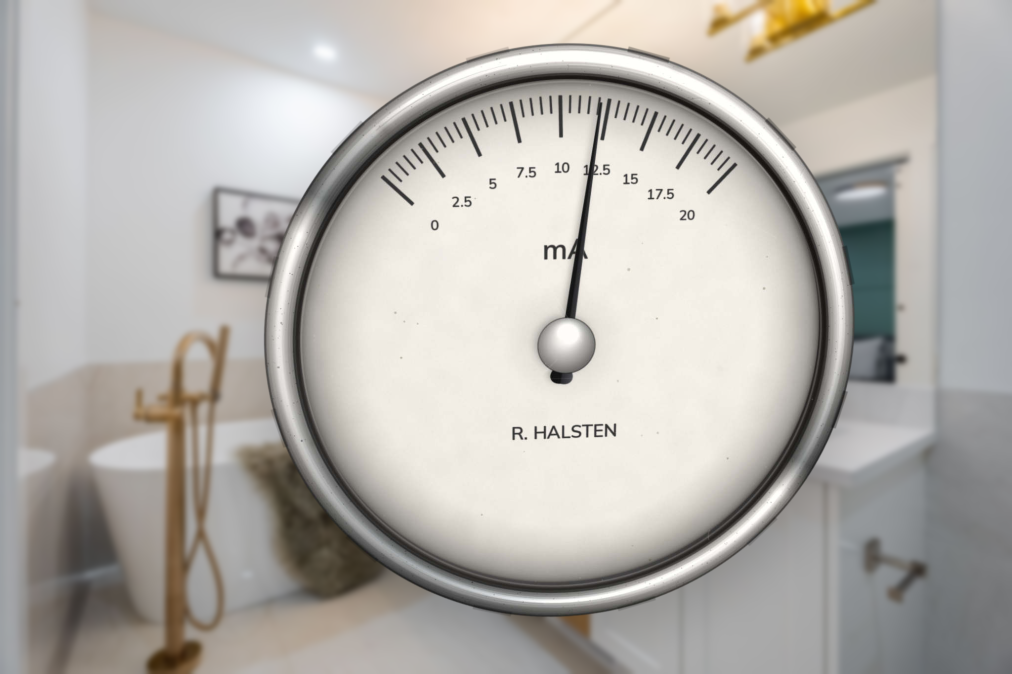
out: 12 mA
